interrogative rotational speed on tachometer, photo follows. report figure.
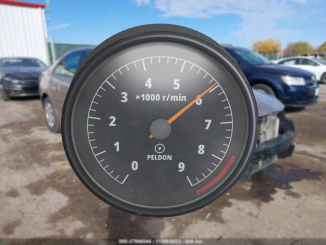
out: 5900 rpm
